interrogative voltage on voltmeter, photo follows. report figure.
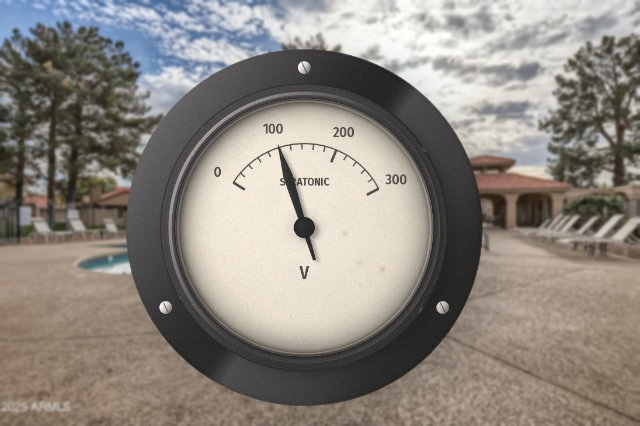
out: 100 V
